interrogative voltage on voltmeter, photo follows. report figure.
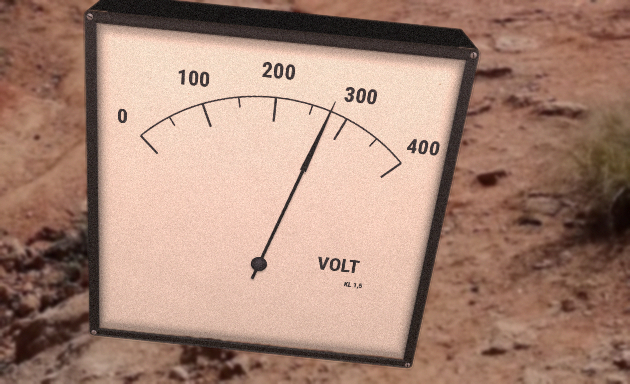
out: 275 V
